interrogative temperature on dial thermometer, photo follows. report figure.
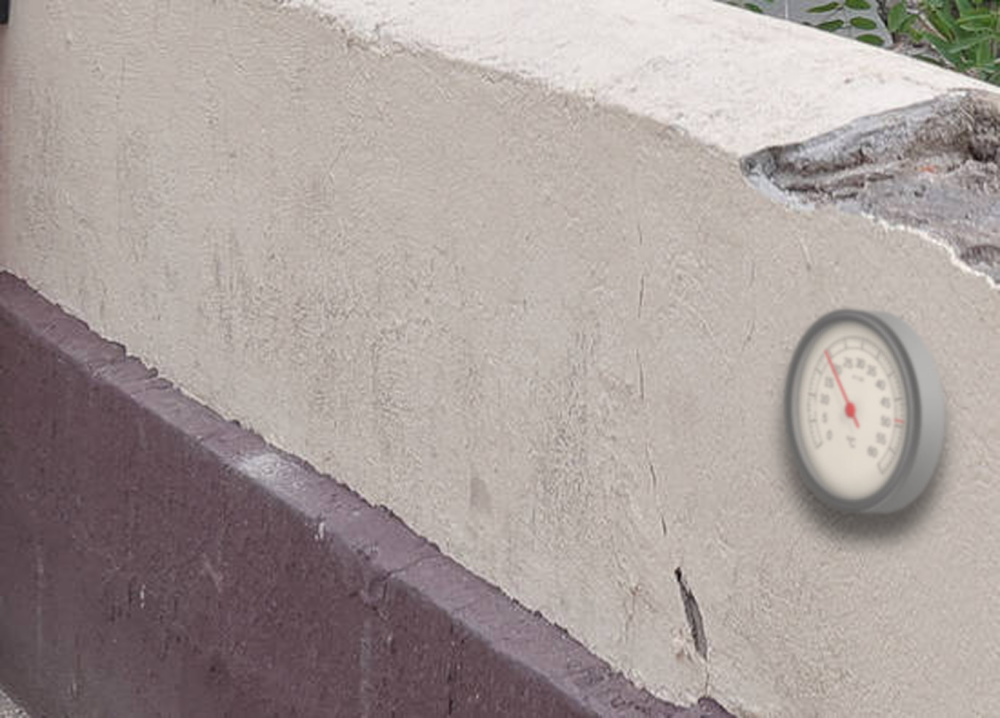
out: 20 °C
